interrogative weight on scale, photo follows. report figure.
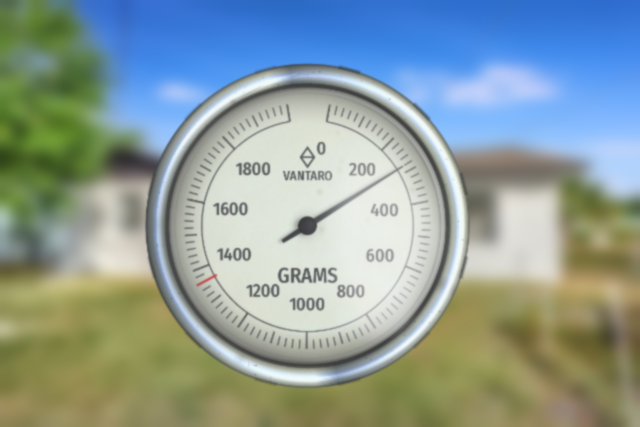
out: 280 g
